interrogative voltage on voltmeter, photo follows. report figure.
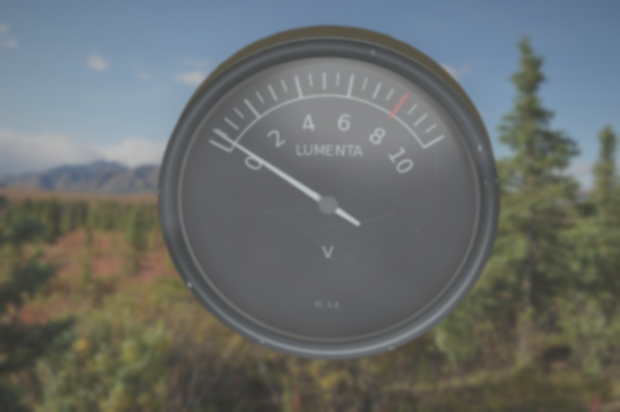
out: 0.5 V
